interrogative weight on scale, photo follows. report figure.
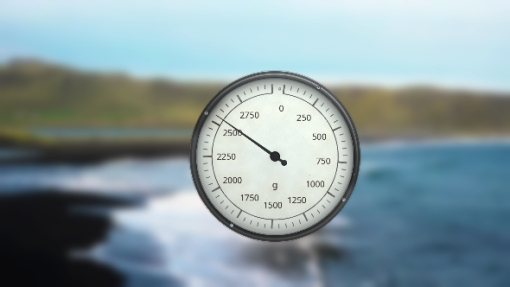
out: 2550 g
